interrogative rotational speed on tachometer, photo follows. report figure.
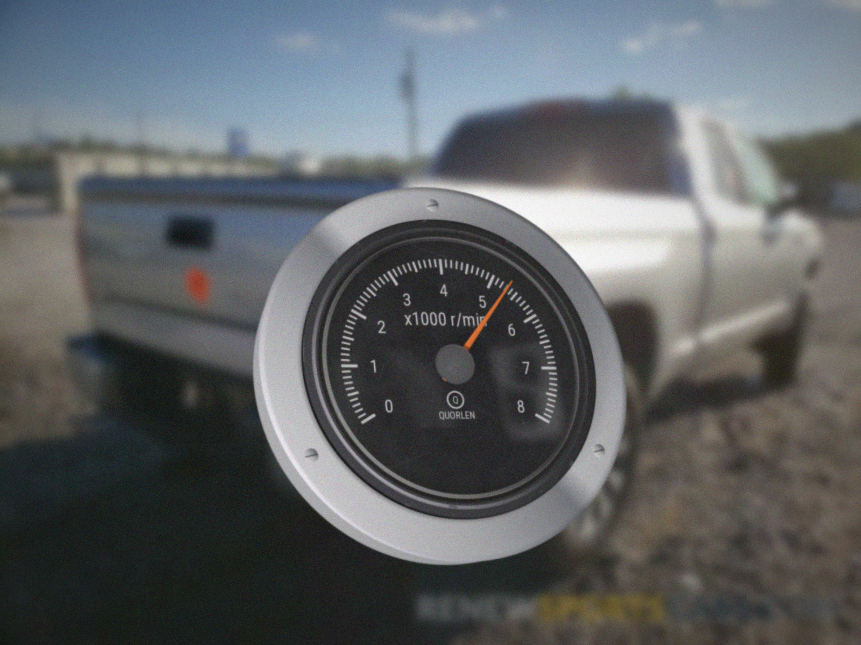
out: 5300 rpm
